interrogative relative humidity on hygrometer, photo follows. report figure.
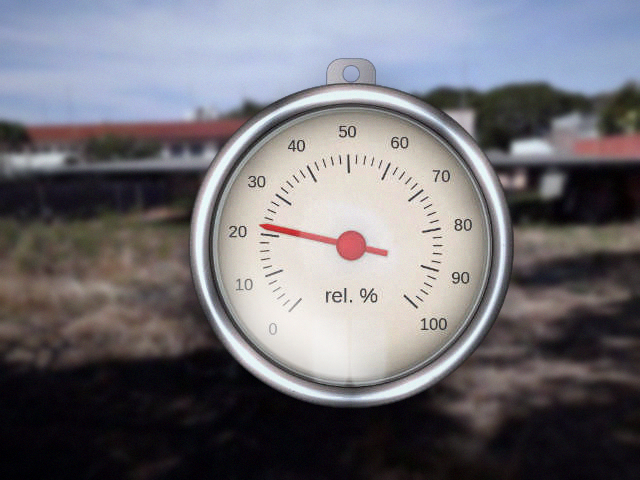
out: 22 %
